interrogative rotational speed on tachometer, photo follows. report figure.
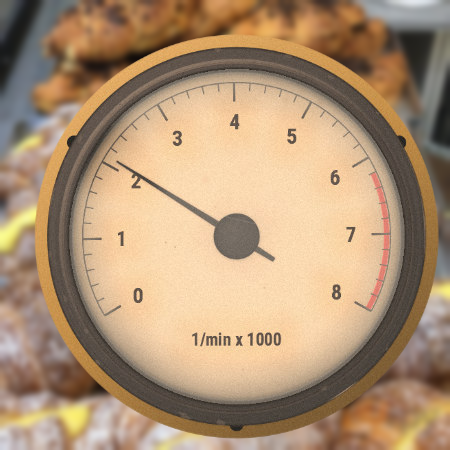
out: 2100 rpm
